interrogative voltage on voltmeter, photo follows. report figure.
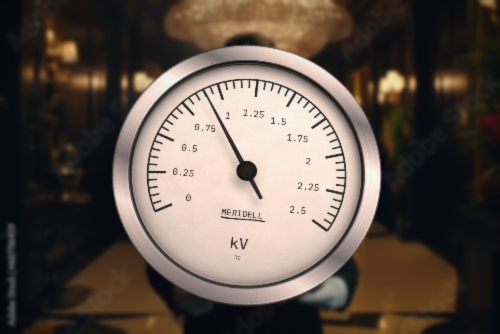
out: 0.9 kV
